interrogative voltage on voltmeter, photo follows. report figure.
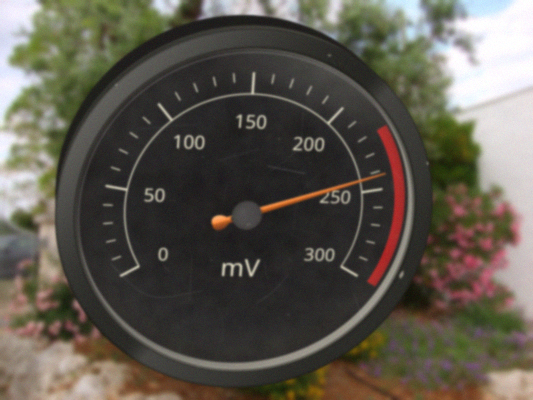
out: 240 mV
